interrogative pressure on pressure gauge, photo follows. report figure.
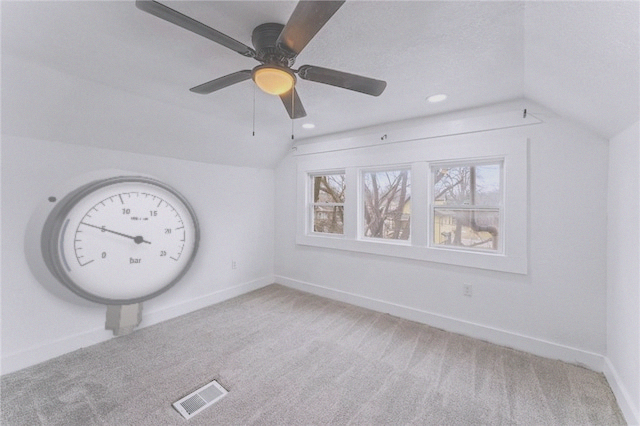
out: 5 bar
